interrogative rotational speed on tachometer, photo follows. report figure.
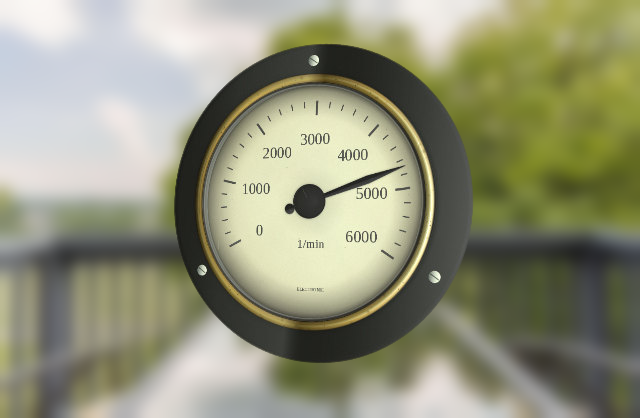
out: 4700 rpm
